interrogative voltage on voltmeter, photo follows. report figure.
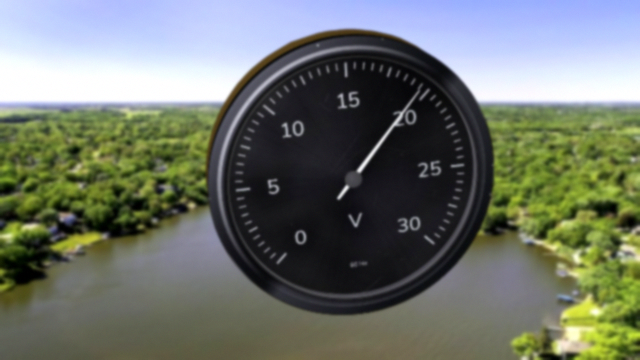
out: 19.5 V
